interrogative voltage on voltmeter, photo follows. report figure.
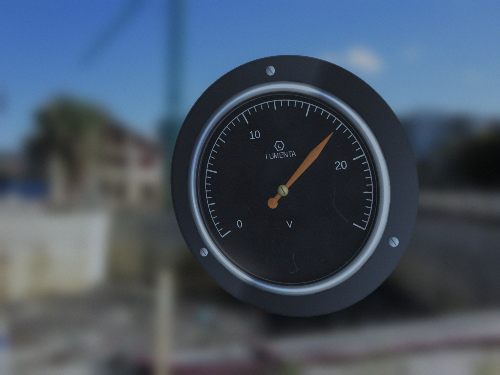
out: 17.5 V
